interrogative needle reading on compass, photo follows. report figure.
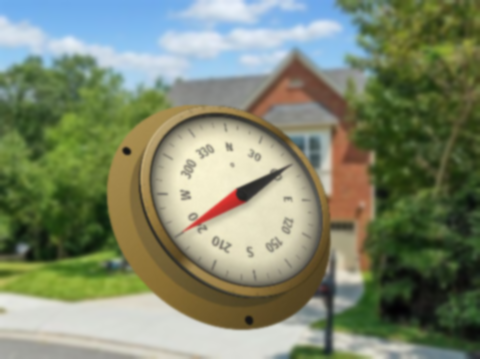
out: 240 °
